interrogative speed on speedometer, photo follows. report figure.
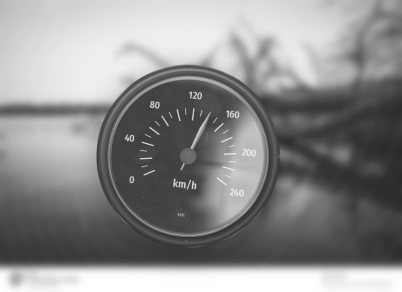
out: 140 km/h
